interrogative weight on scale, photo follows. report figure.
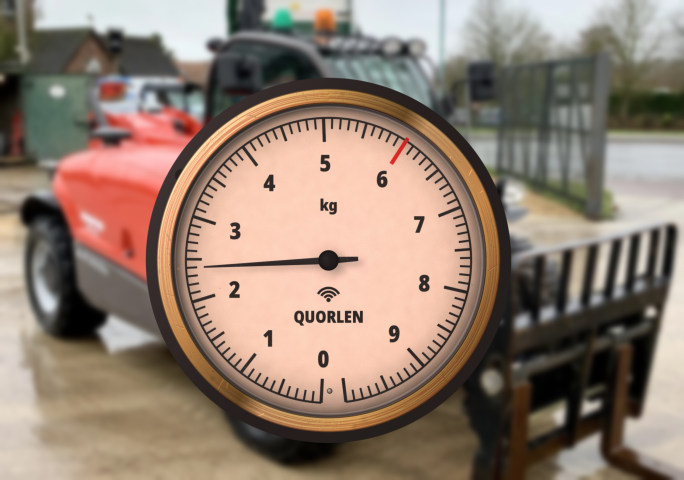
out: 2.4 kg
